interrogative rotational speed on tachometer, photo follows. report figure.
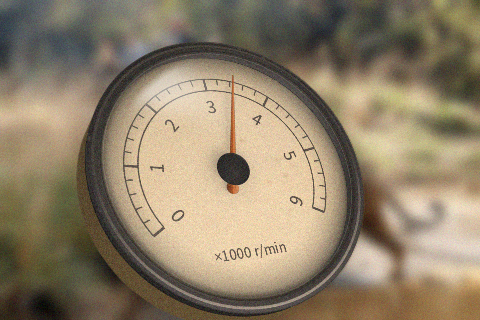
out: 3400 rpm
